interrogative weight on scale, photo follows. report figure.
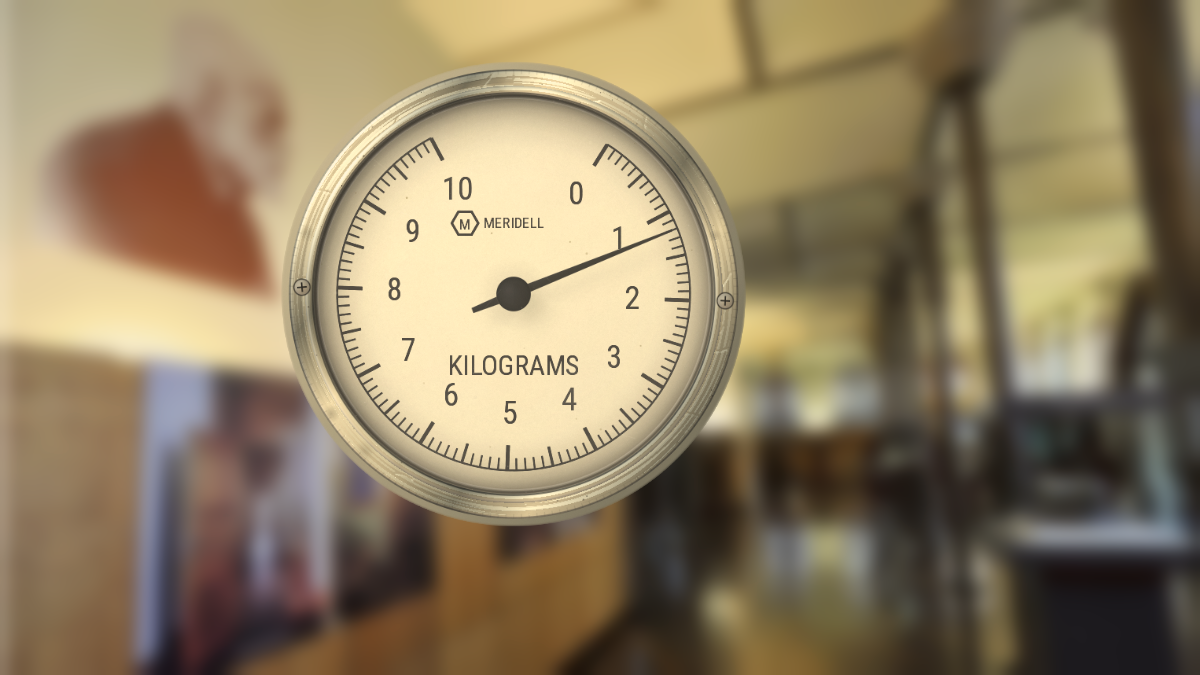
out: 1.2 kg
